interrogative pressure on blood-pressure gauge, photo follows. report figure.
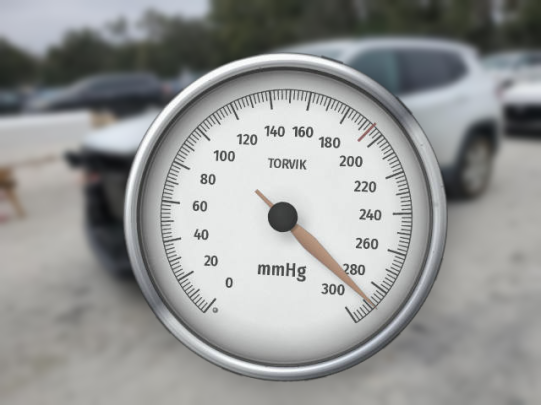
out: 288 mmHg
